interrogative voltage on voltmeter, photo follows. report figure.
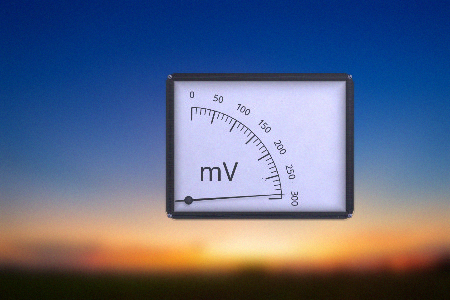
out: 290 mV
